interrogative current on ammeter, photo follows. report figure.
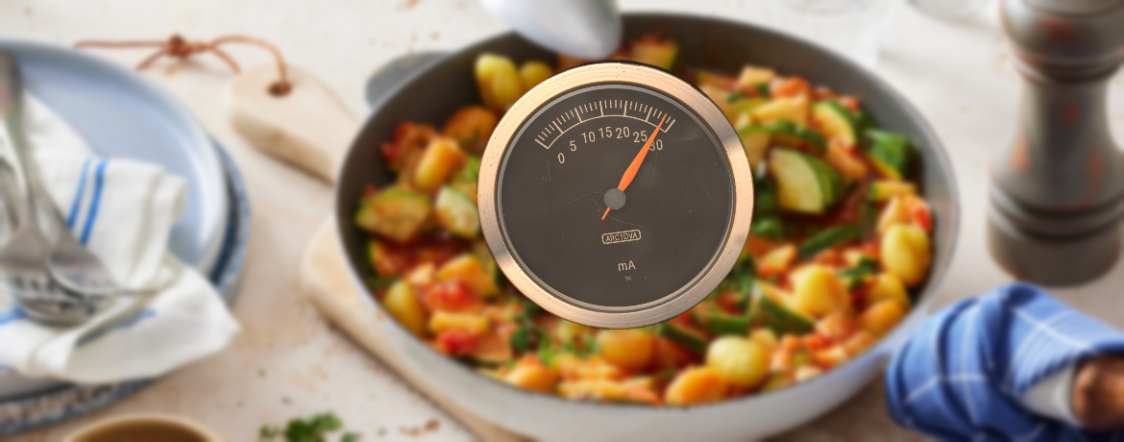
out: 28 mA
